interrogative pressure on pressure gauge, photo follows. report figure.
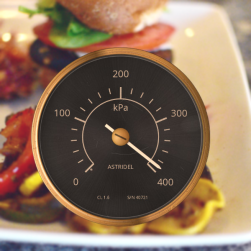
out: 390 kPa
